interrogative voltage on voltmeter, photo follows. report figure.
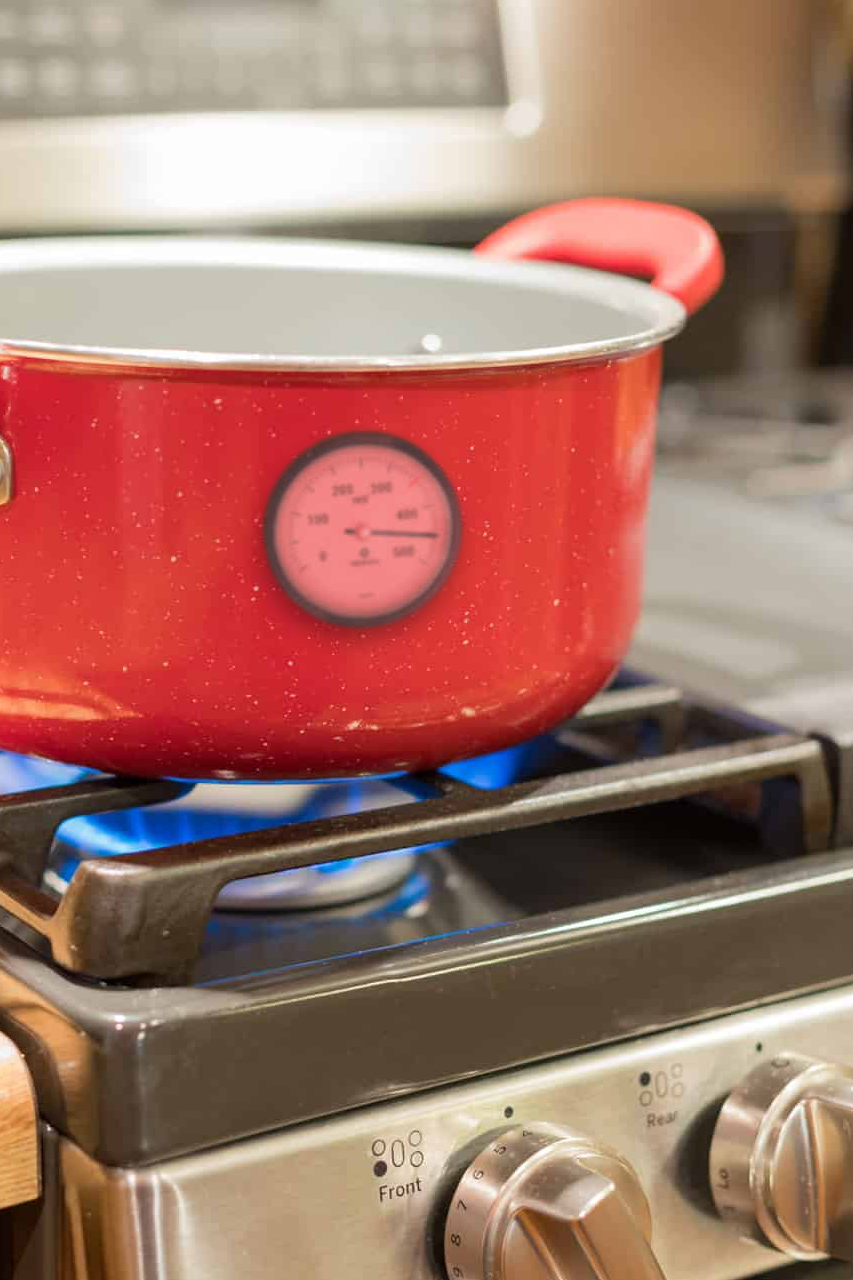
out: 450 mV
